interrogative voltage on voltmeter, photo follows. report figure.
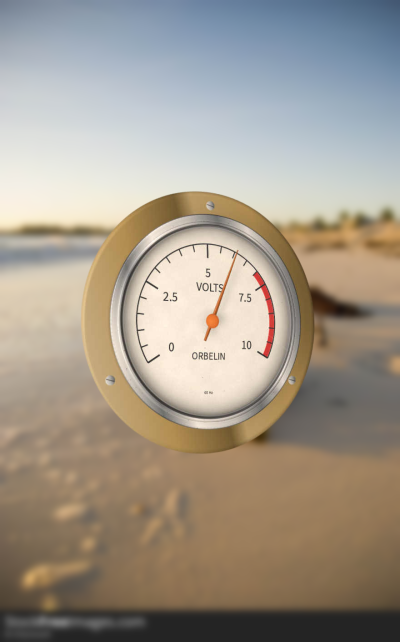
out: 6 V
